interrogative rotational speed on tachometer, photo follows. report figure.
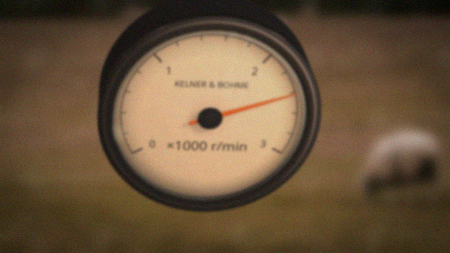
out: 2400 rpm
